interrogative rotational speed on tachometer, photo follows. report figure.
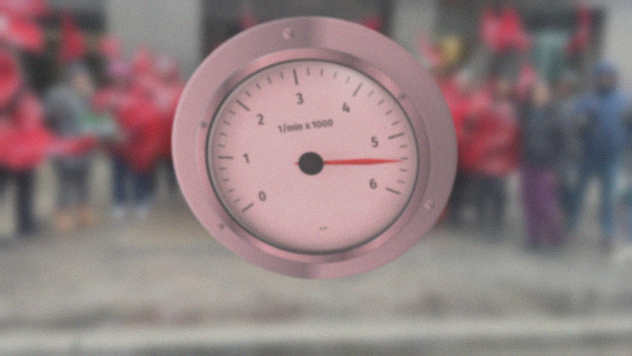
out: 5400 rpm
